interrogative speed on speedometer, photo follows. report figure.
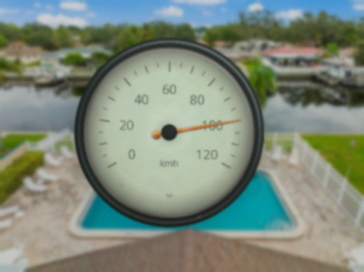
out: 100 km/h
